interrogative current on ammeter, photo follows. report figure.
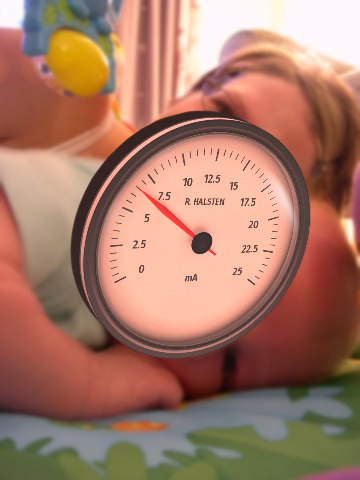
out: 6.5 mA
